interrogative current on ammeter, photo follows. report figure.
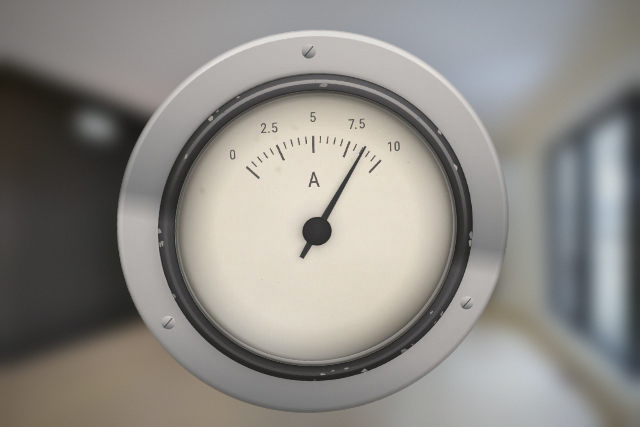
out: 8.5 A
